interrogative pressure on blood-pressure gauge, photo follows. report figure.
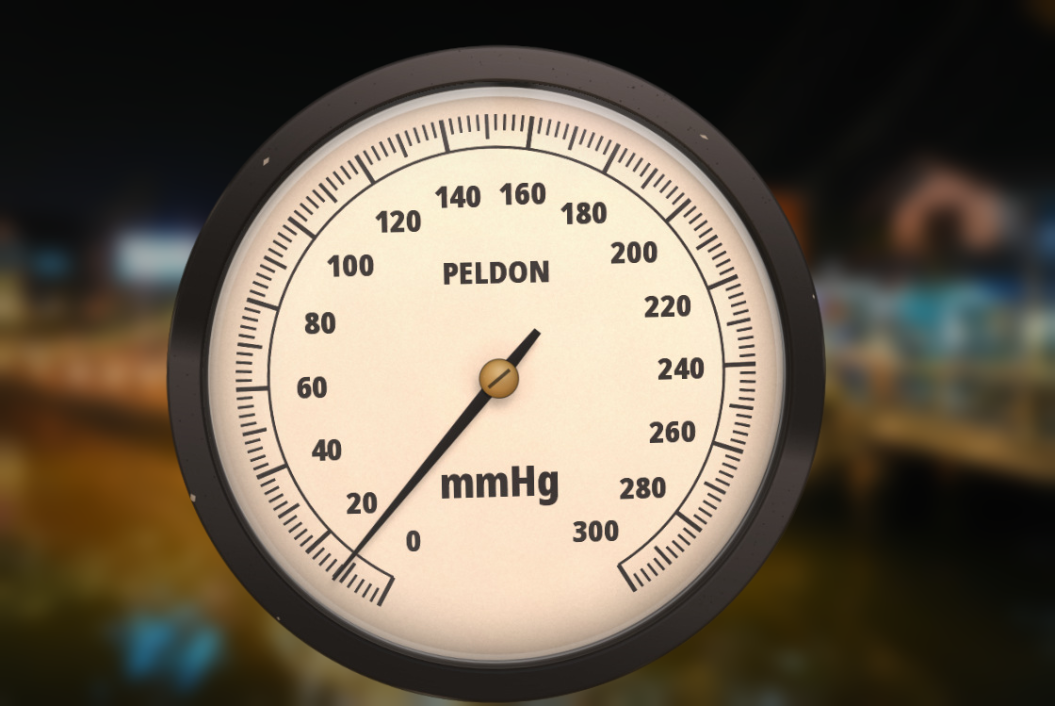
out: 12 mmHg
